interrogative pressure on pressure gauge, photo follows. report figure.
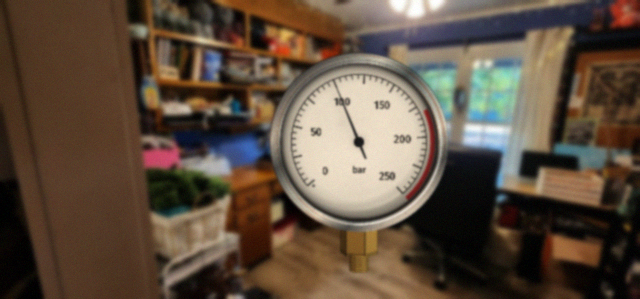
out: 100 bar
